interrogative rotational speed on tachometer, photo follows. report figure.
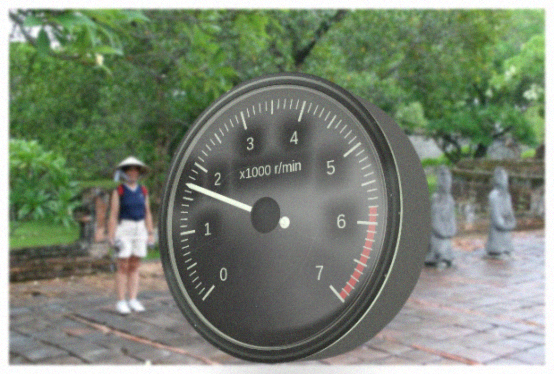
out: 1700 rpm
